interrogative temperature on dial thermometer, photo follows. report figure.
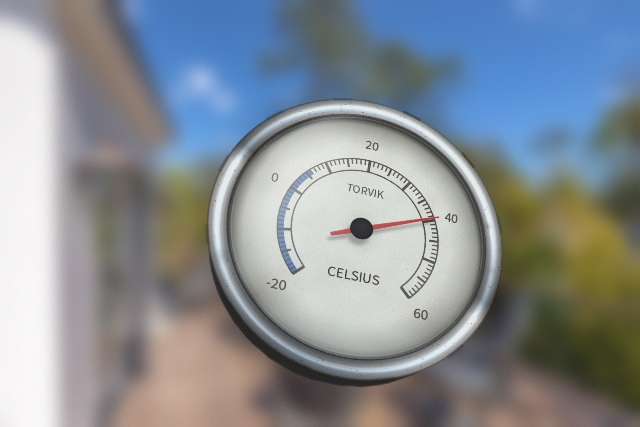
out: 40 °C
